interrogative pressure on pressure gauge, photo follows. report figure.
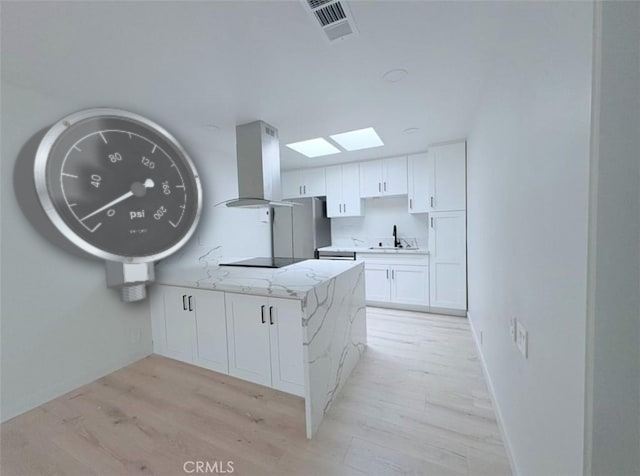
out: 10 psi
